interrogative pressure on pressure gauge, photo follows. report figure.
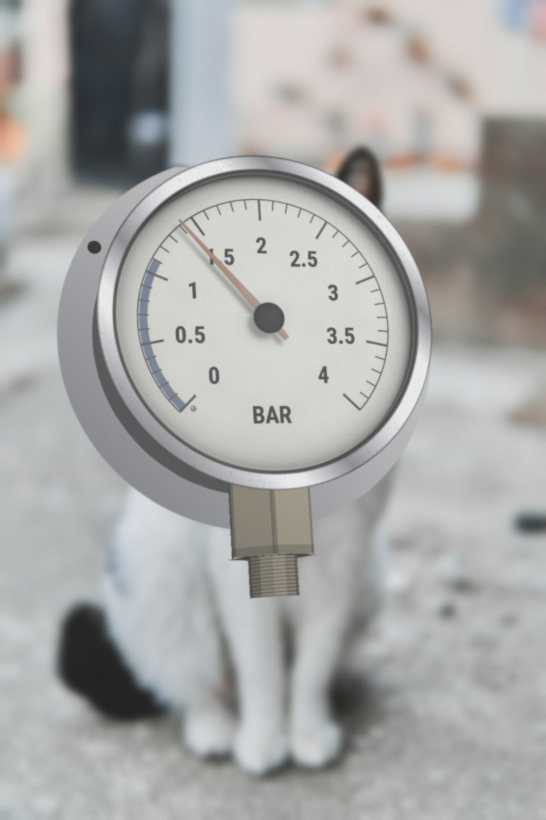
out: 1.4 bar
